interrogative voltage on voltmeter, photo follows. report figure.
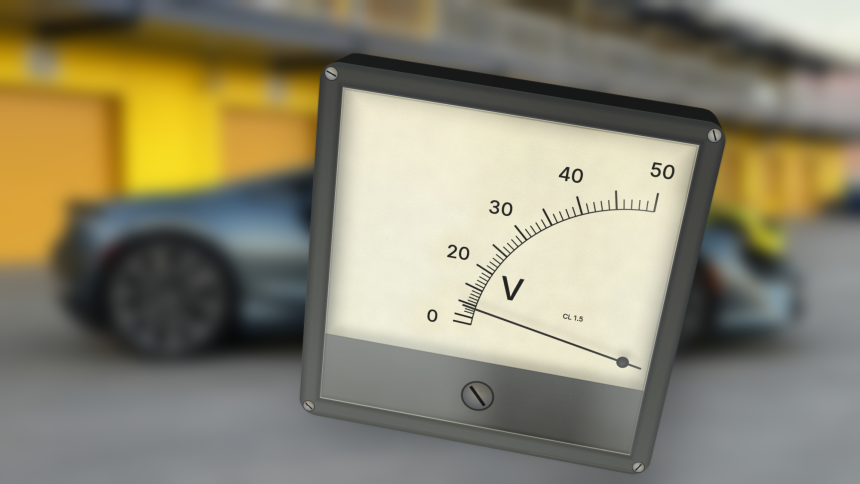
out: 10 V
